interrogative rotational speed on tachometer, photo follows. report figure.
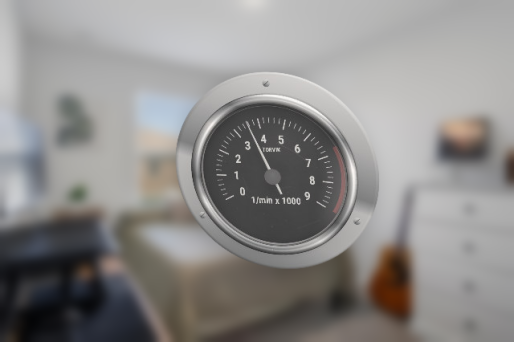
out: 3600 rpm
